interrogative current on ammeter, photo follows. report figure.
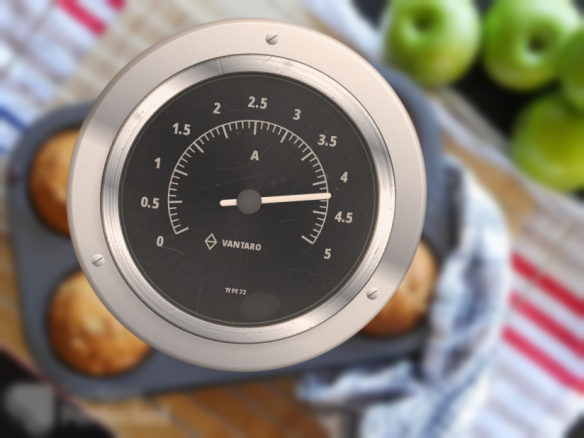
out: 4.2 A
